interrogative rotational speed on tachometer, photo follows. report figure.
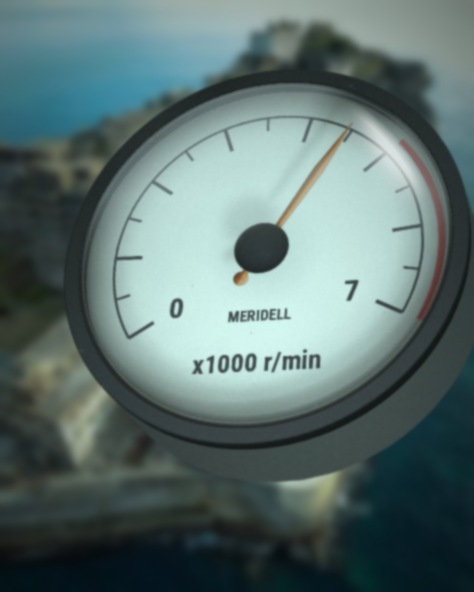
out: 4500 rpm
